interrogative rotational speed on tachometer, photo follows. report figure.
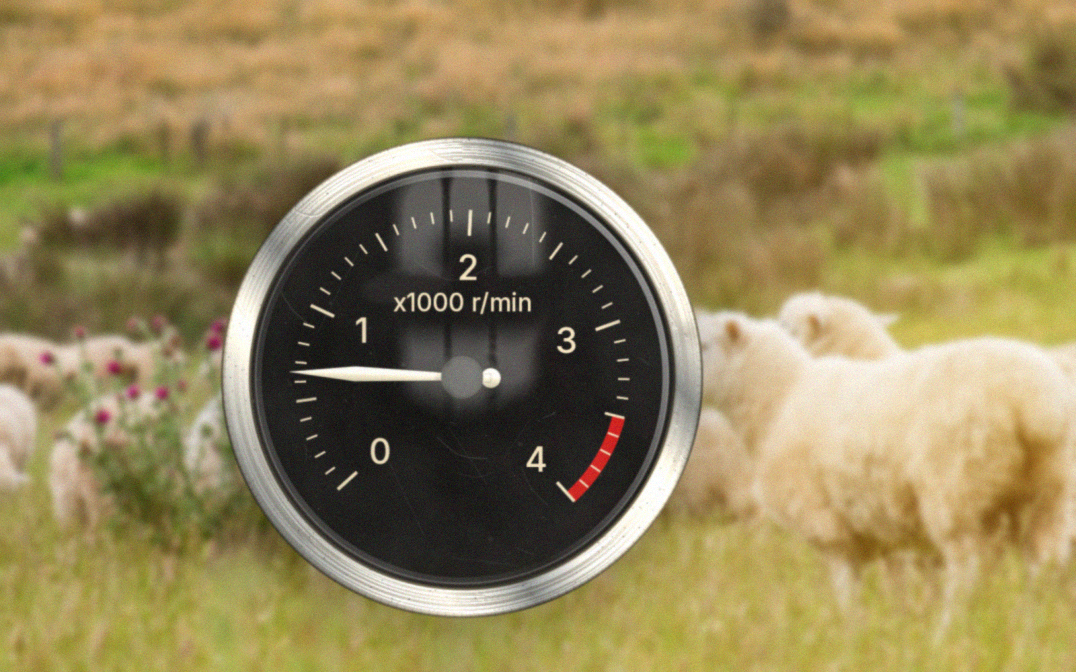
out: 650 rpm
